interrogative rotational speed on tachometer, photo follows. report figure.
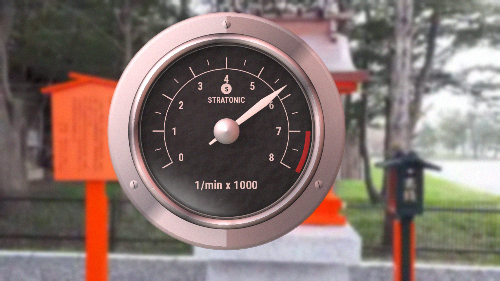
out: 5750 rpm
